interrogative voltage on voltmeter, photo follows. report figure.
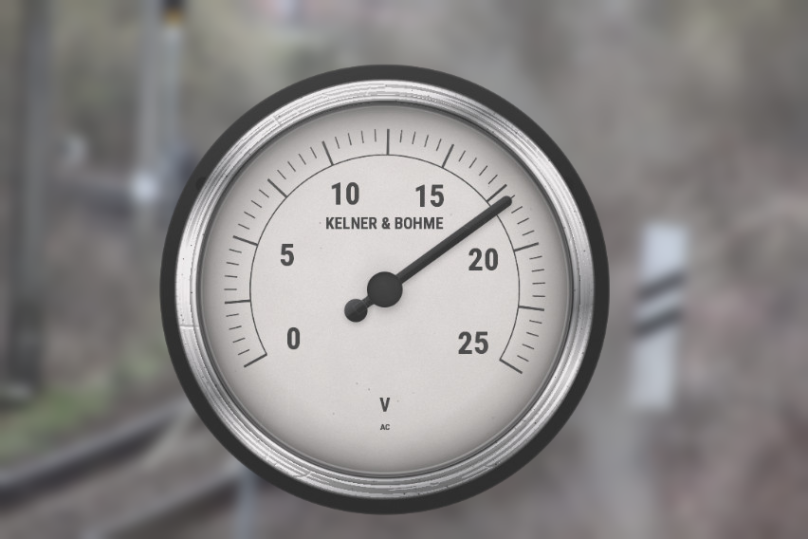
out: 18 V
